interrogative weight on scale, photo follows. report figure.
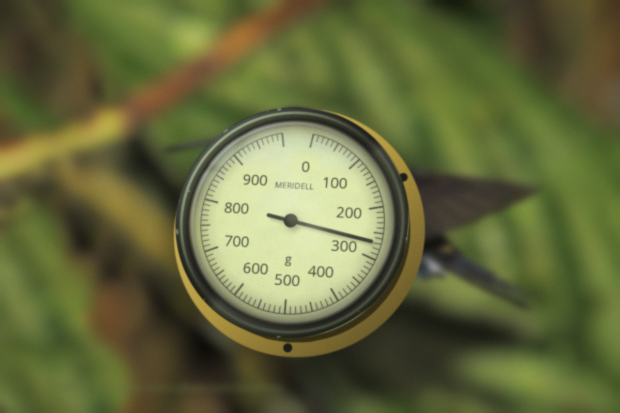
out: 270 g
